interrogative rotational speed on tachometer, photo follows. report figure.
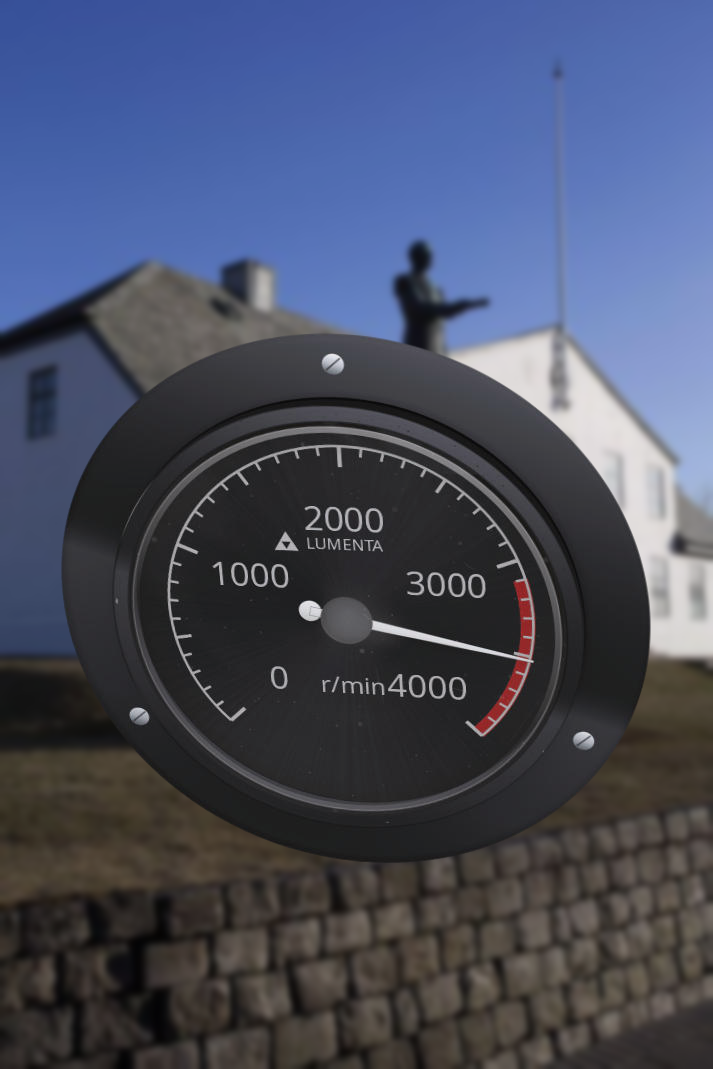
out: 3500 rpm
